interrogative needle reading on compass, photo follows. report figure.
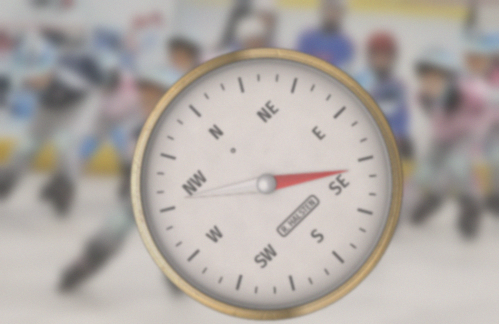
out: 125 °
